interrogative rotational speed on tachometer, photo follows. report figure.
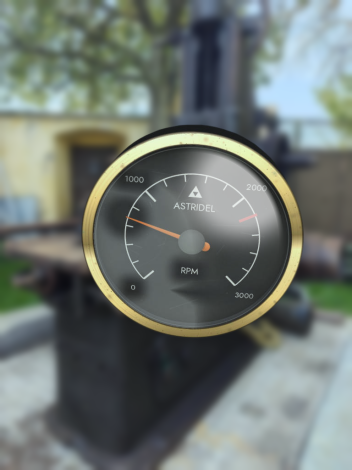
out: 700 rpm
